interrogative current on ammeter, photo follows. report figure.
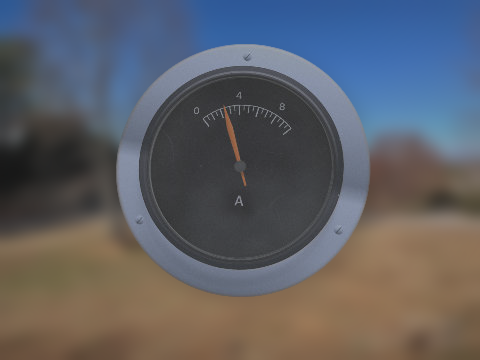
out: 2.5 A
